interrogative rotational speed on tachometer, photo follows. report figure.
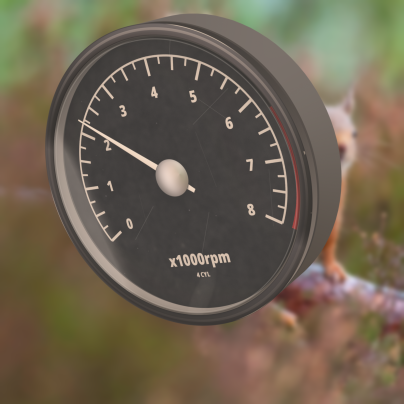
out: 2250 rpm
